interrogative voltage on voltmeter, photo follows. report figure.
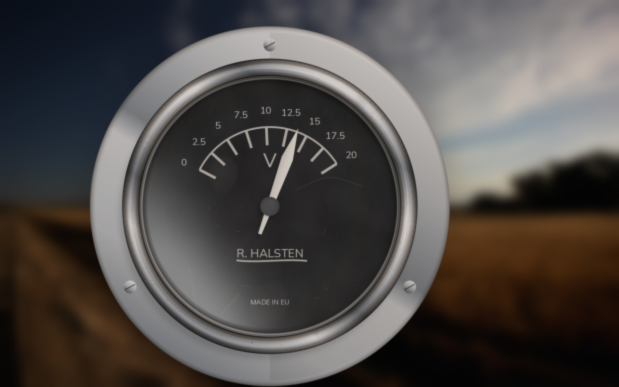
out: 13.75 V
